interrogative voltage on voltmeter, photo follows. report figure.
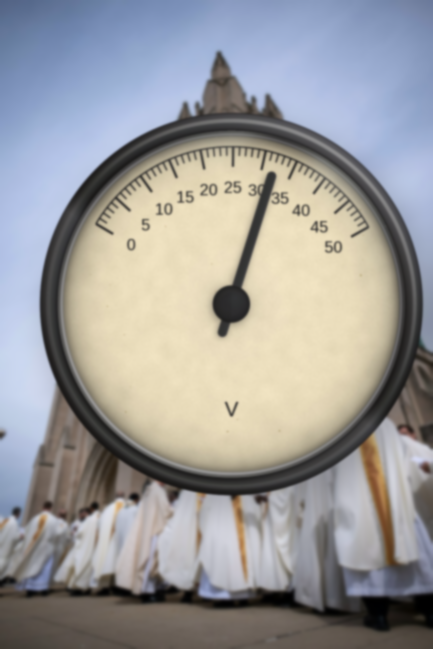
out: 32 V
